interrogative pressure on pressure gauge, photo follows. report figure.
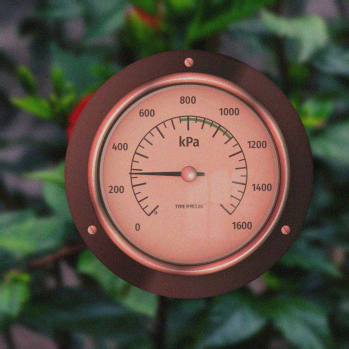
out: 275 kPa
